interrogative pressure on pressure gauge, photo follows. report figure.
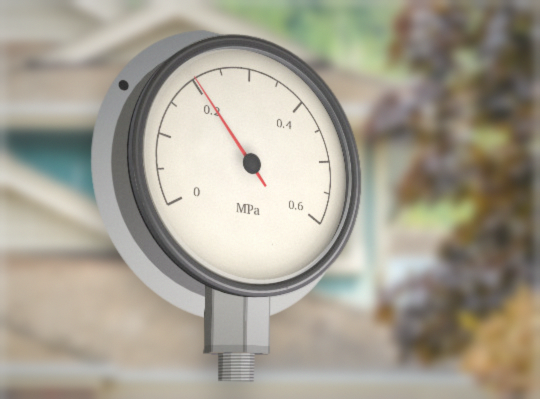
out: 0.2 MPa
